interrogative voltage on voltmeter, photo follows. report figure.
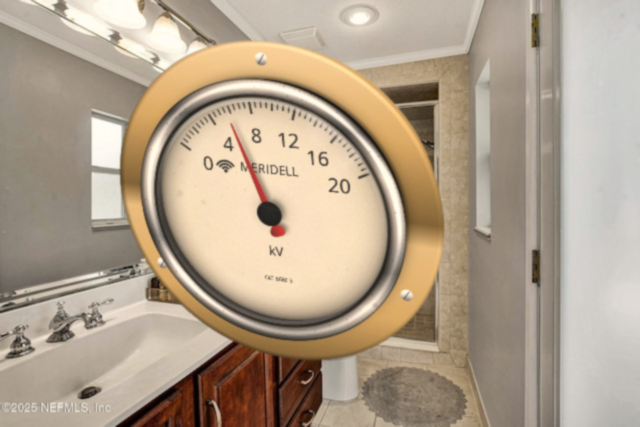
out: 6 kV
